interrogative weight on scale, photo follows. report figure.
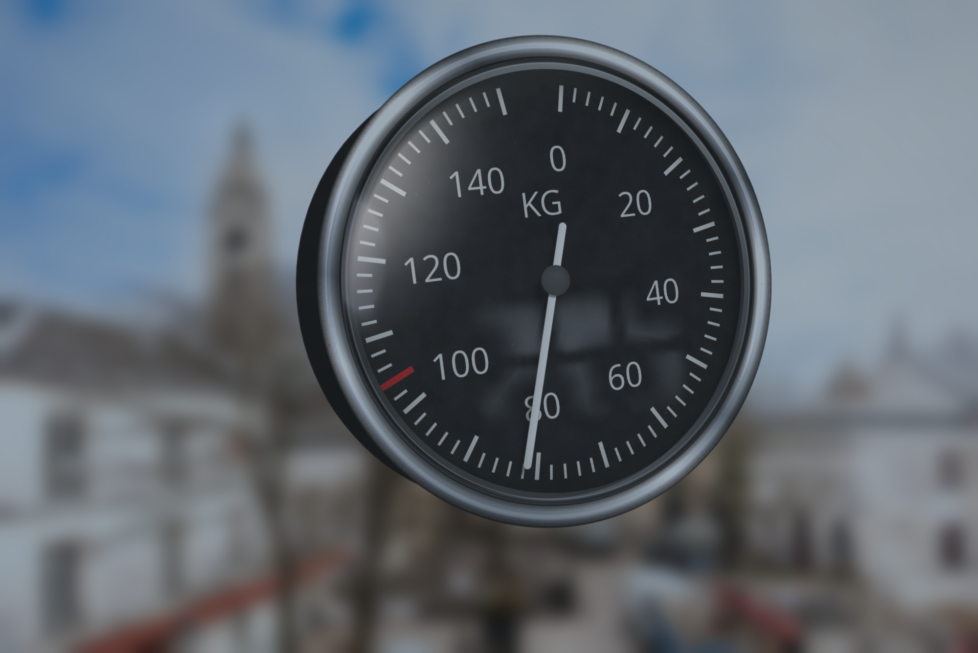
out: 82 kg
